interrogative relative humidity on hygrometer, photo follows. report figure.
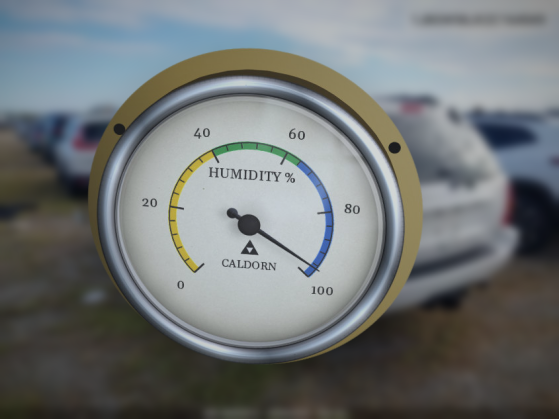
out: 96 %
